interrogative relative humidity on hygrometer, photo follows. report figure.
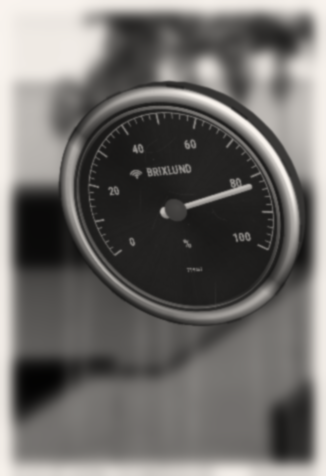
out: 82 %
